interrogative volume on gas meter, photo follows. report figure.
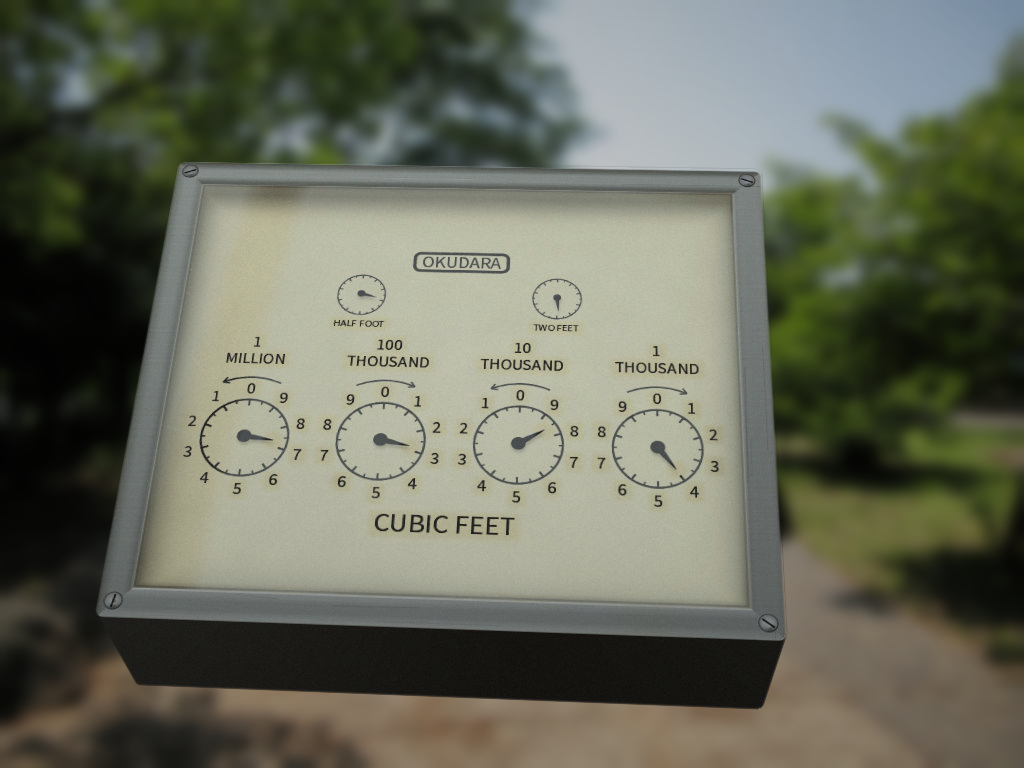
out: 728400 ft³
